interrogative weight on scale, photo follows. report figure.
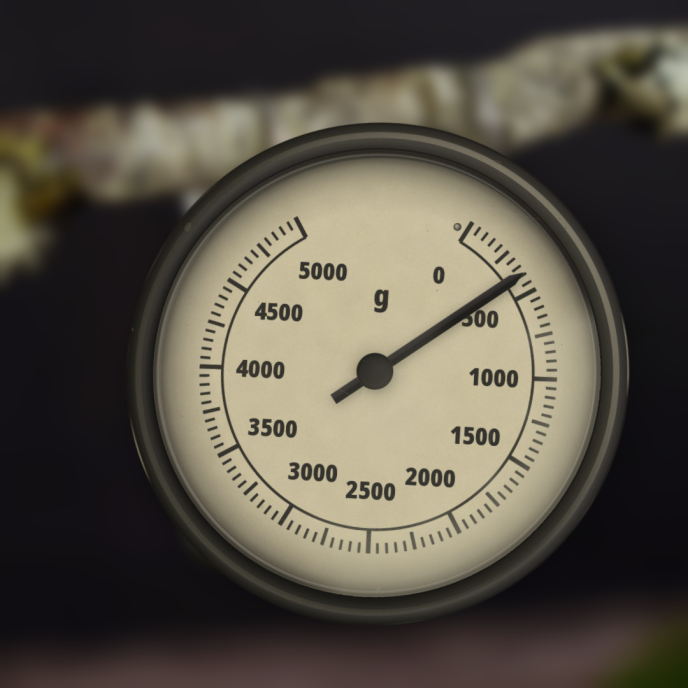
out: 400 g
